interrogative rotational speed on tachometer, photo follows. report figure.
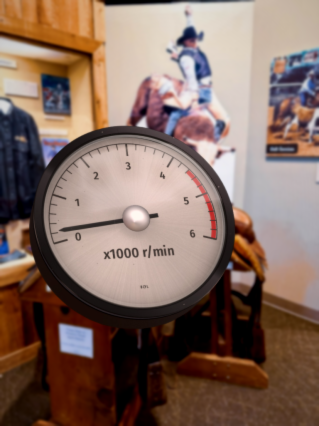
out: 200 rpm
